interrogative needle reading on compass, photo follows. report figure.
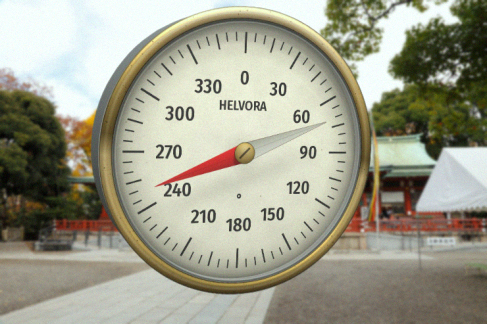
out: 250 °
